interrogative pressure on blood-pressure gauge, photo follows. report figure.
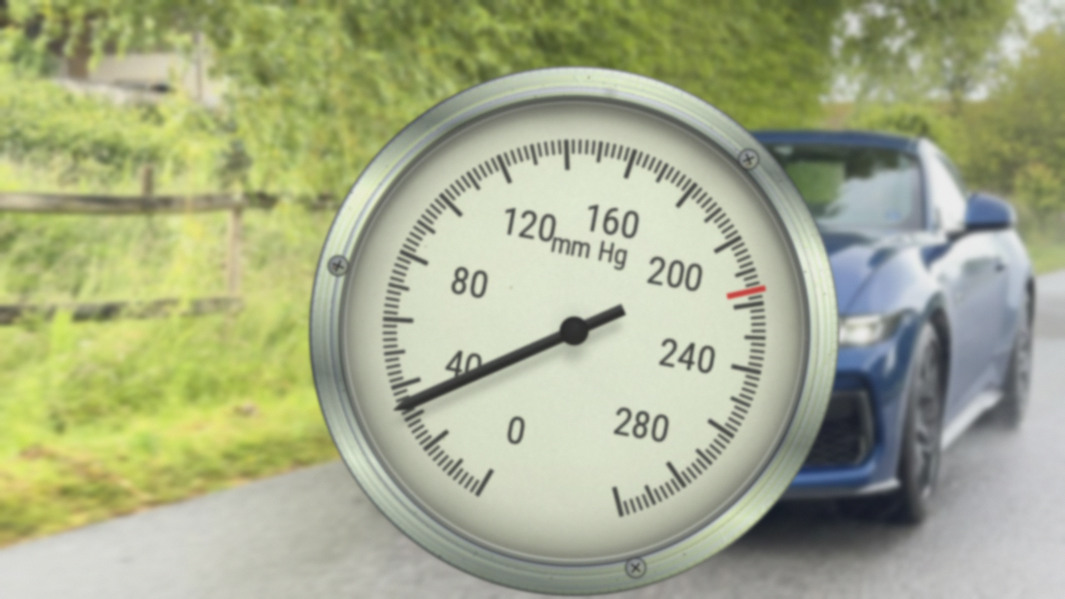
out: 34 mmHg
